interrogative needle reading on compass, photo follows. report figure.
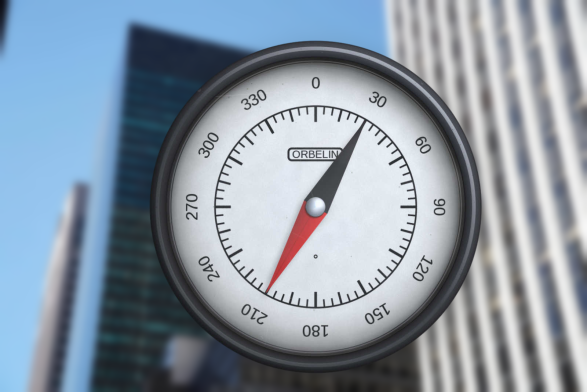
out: 210 °
